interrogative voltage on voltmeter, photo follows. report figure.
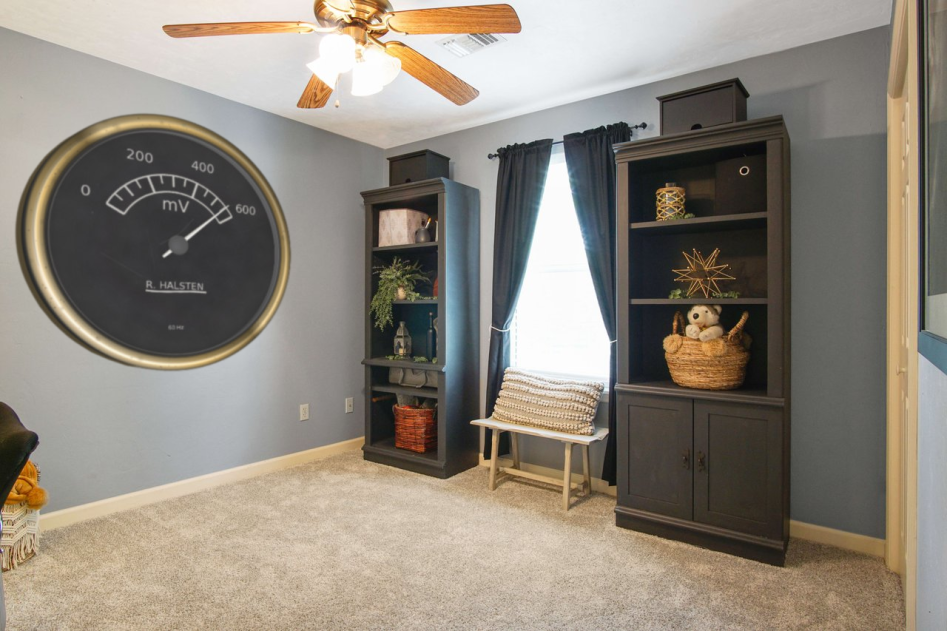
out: 550 mV
